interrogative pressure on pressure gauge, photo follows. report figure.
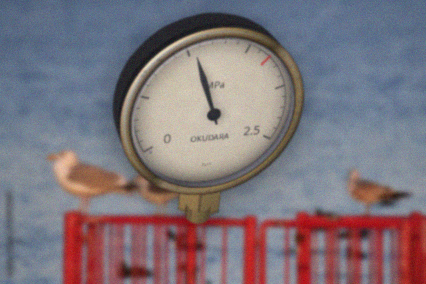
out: 1.05 MPa
